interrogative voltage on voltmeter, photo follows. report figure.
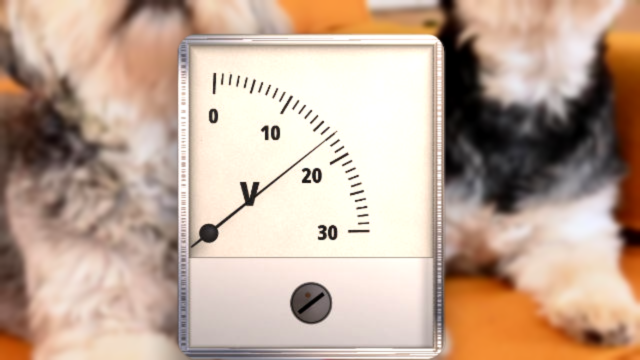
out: 17 V
